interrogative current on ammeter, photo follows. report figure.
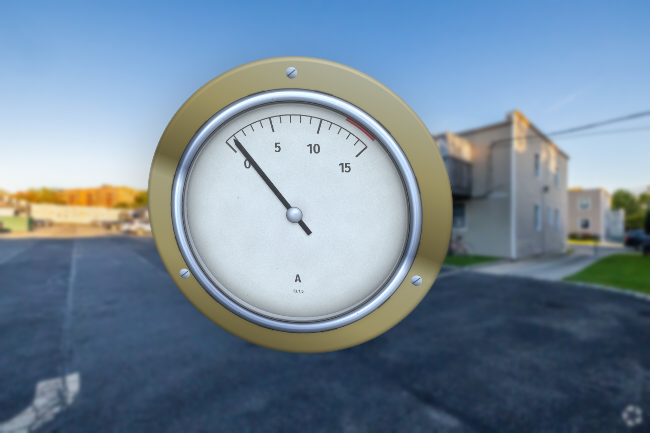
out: 1 A
